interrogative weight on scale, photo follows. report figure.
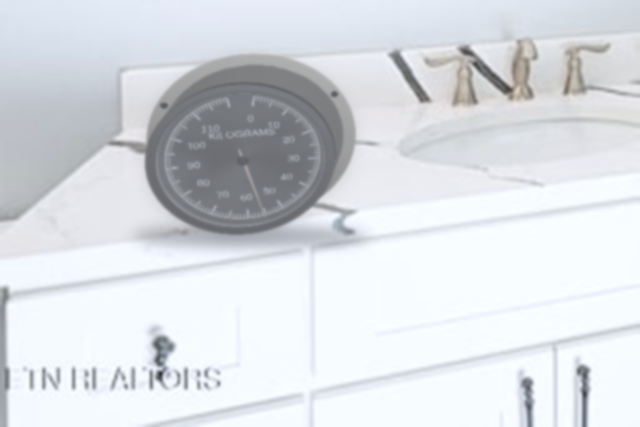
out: 55 kg
